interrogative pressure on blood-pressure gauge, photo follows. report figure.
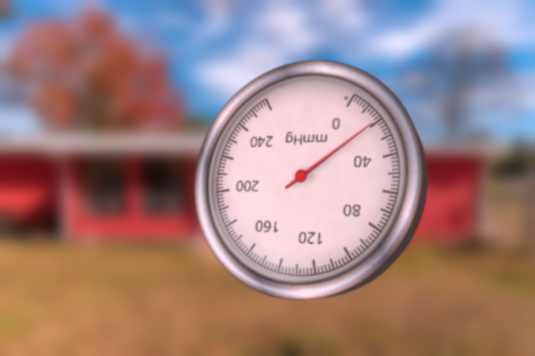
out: 20 mmHg
